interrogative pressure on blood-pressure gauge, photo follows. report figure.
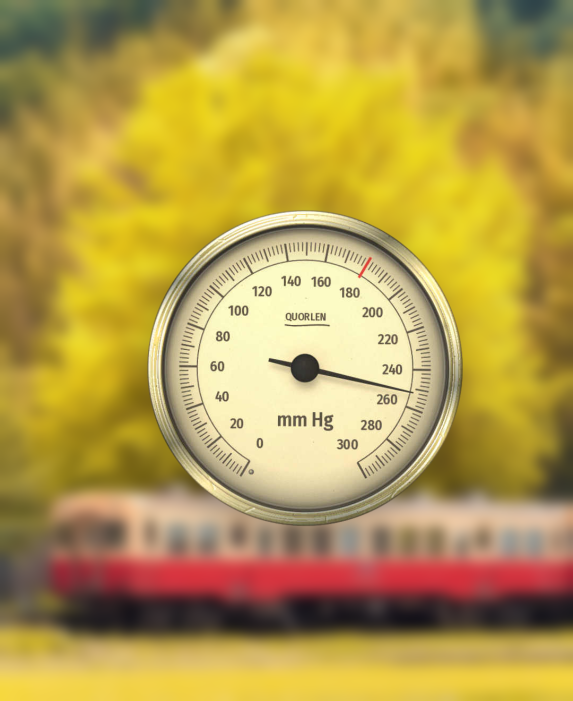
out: 252 mmHg
